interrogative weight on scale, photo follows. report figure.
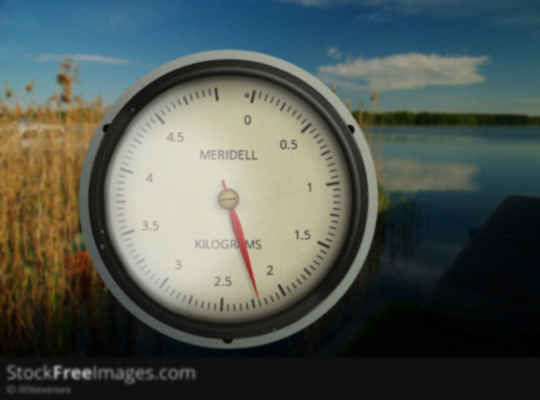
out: 2.2 kg
